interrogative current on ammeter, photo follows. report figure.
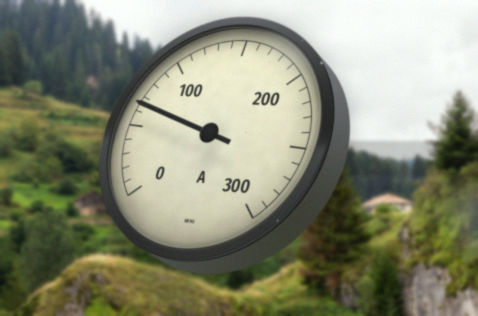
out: 65 A
